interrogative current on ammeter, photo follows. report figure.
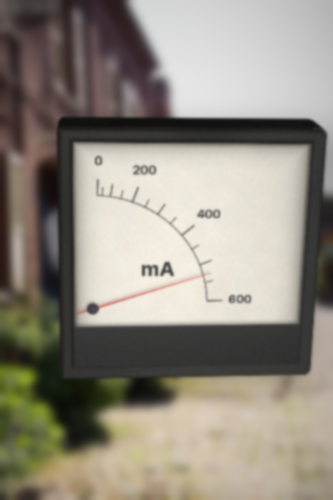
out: 525 mA
